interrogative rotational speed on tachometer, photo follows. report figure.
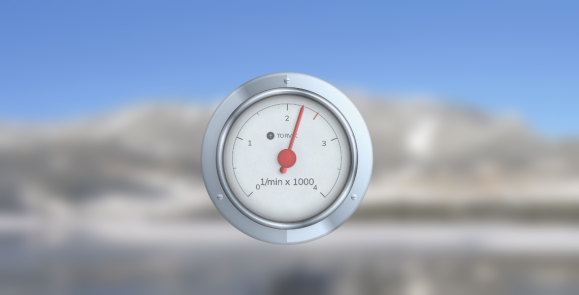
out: 2250 rpm
